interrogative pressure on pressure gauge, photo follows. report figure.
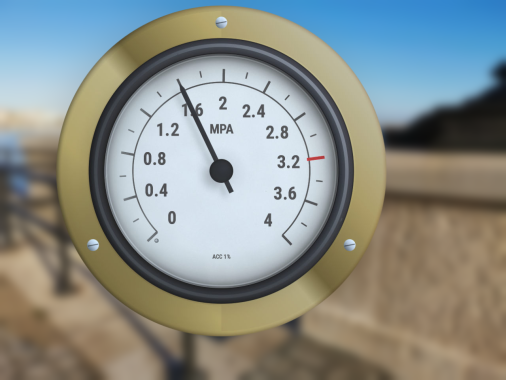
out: 1.6 MPa
